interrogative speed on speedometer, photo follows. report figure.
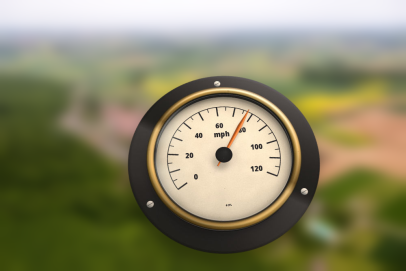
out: 77.5 mph
